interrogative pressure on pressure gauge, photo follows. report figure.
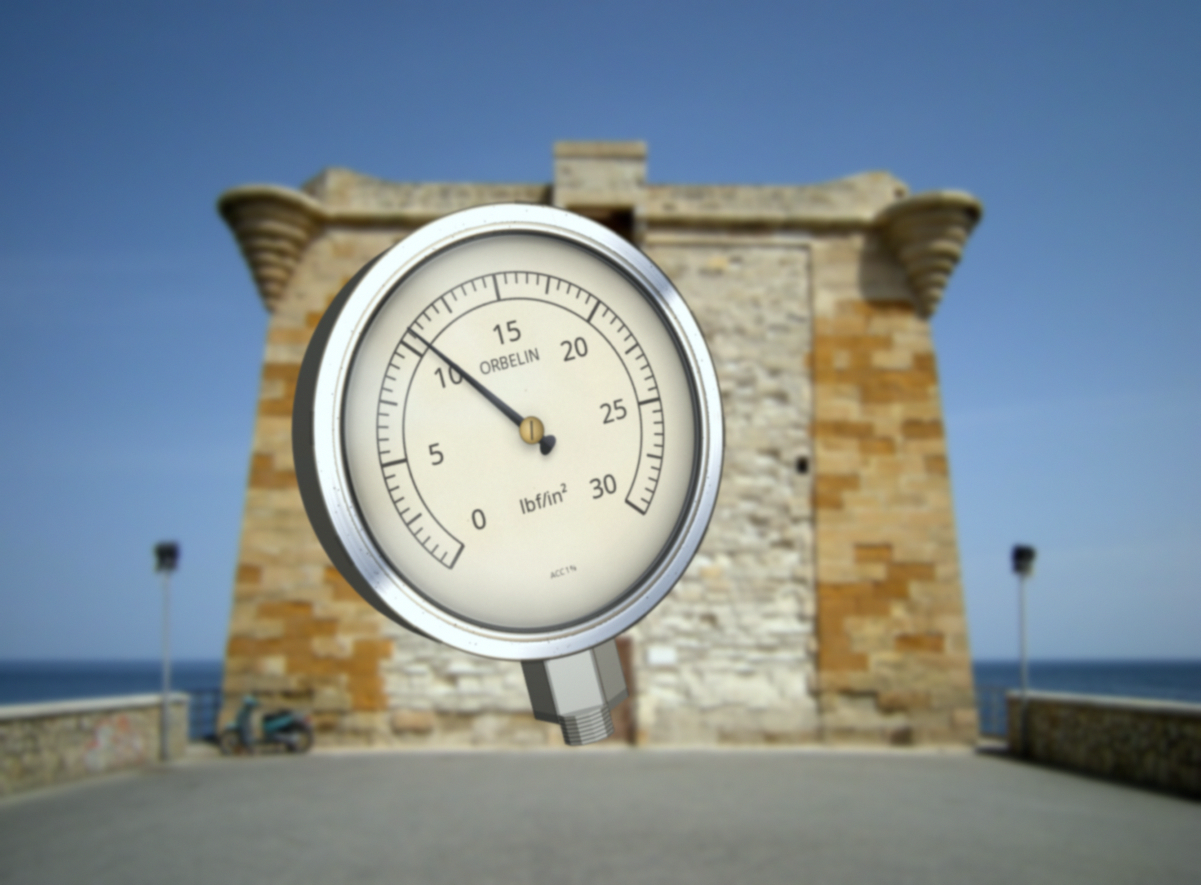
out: 10.5 psi
